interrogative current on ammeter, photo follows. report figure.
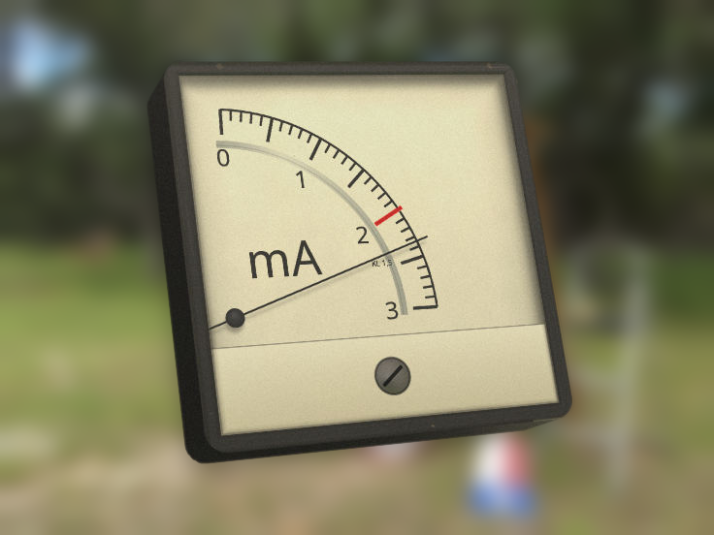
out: 2.35 mA
